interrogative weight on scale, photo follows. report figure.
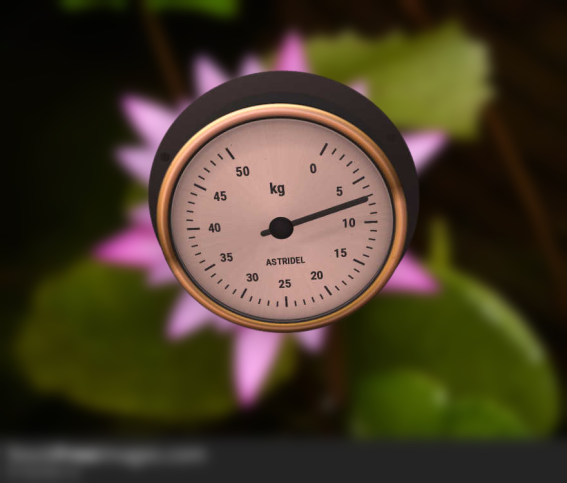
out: 7 kg
